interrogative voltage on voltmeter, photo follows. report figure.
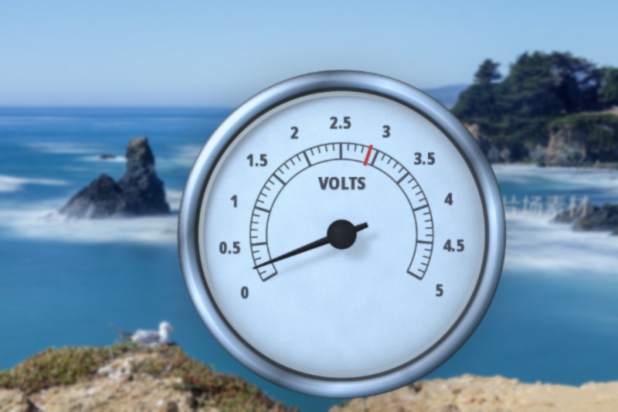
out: 0.2 V
